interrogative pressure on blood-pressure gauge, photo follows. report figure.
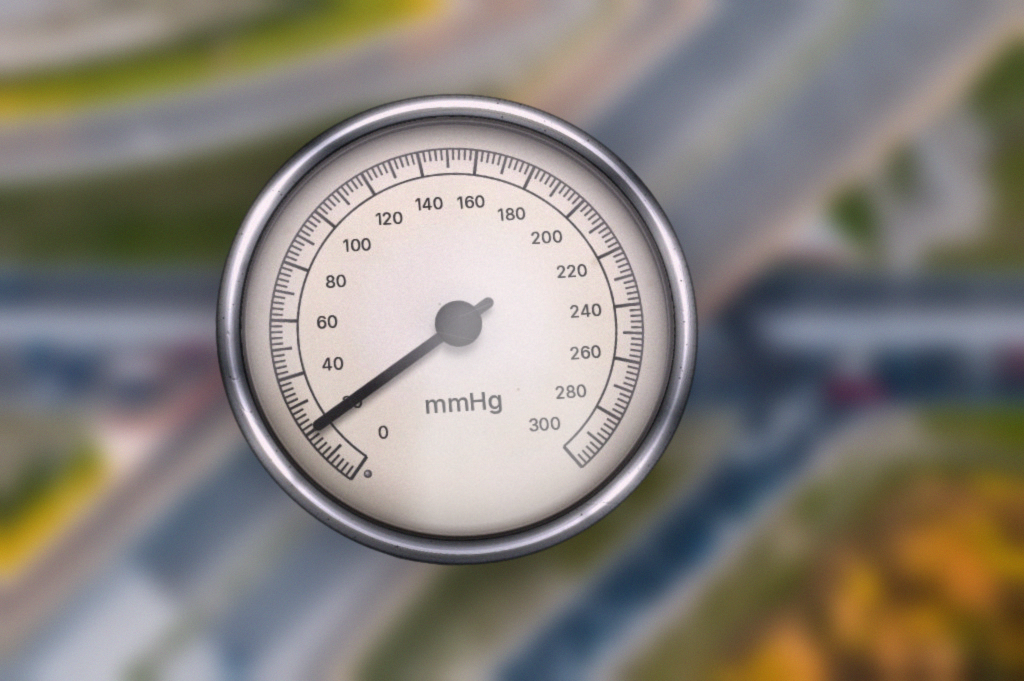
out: 20 mmHg
